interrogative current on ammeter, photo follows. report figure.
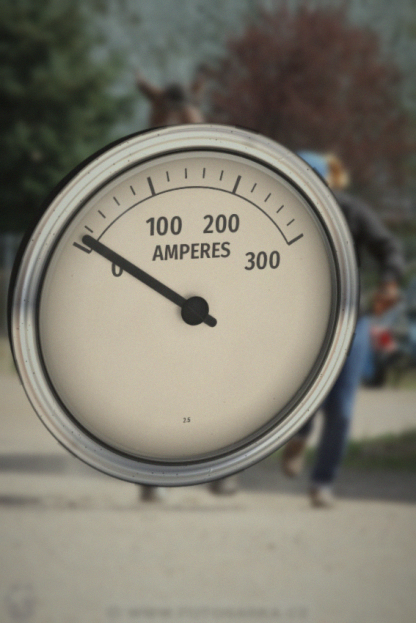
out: 10 A
